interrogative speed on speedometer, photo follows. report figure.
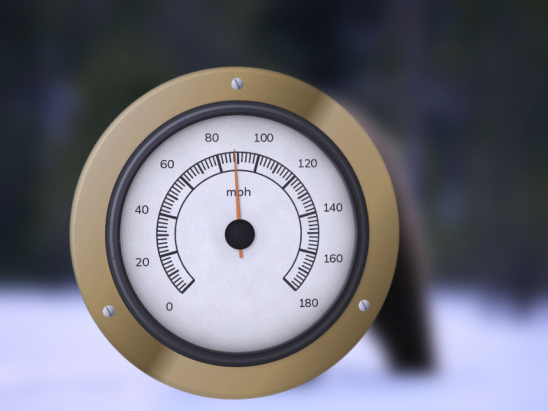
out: 88 mph
